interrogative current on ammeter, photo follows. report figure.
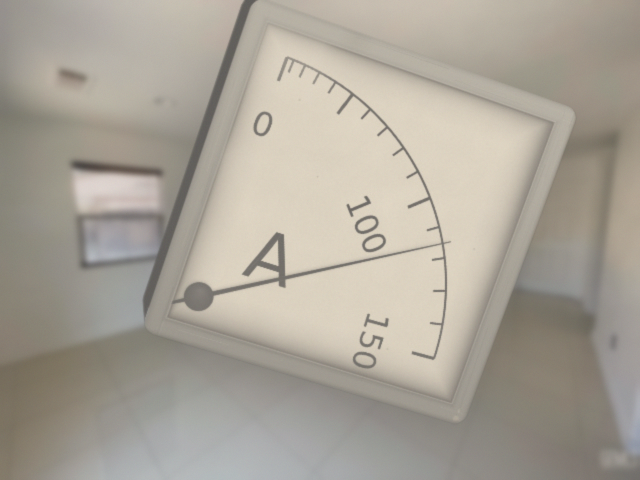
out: 115 A
